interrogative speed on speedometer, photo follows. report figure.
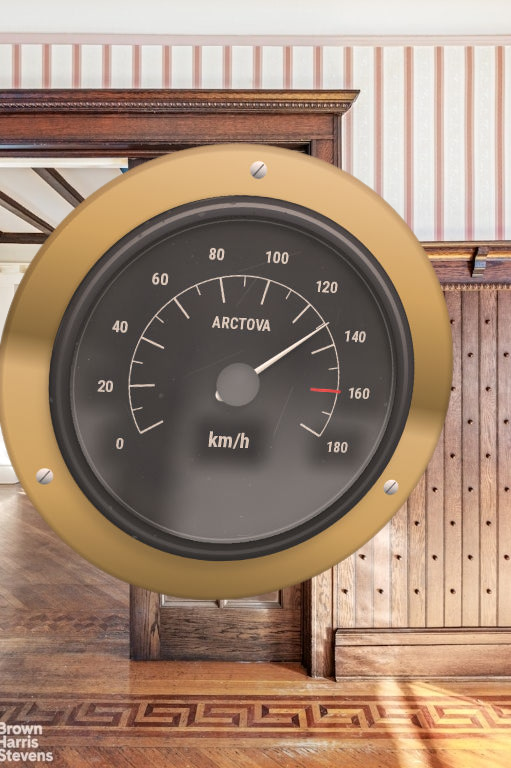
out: 130 km/h
